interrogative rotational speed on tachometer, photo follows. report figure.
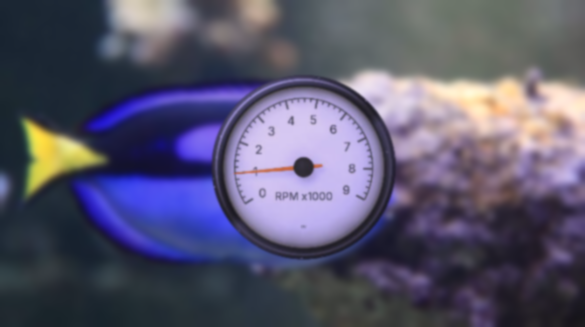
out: 1000 rpm
